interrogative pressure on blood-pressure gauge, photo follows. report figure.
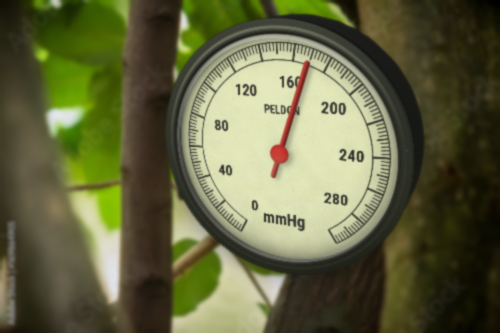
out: 170 mmHg
